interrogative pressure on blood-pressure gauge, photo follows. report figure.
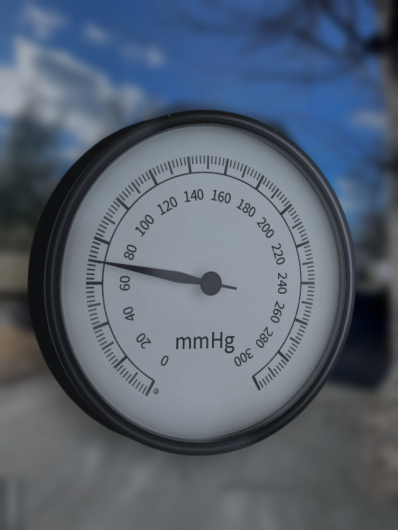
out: 70 mmHg
